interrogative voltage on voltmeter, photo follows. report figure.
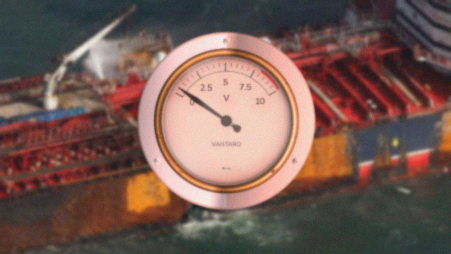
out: 0.5 V
